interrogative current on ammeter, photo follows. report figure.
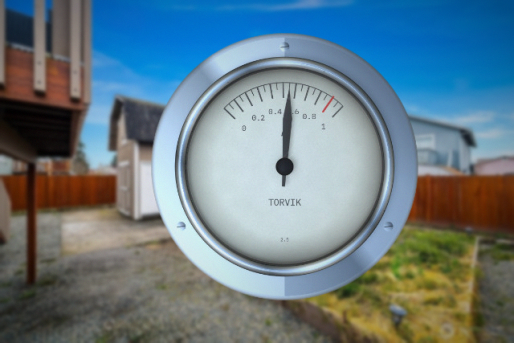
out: 0.55 A
